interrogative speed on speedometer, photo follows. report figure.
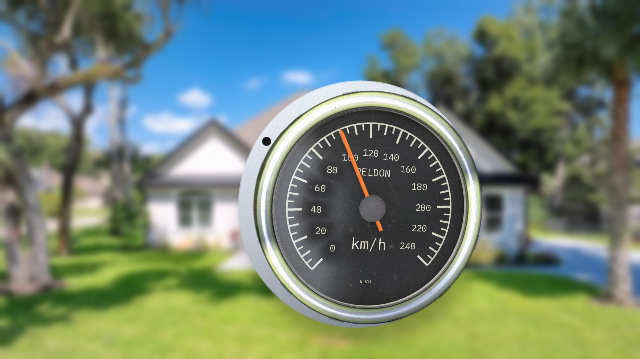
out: 100 km/h
